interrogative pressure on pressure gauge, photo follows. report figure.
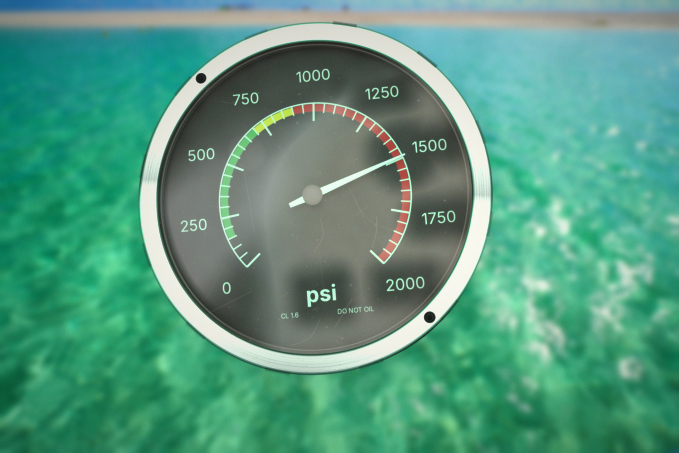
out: 1500 psi
